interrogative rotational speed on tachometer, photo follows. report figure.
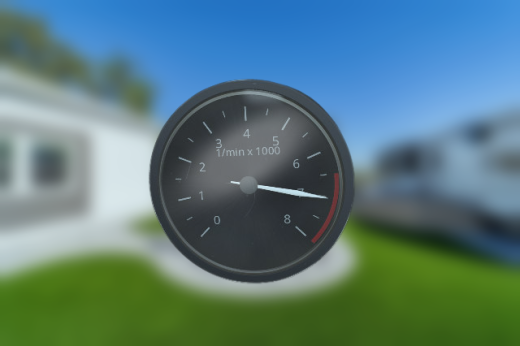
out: 7000 rpm
